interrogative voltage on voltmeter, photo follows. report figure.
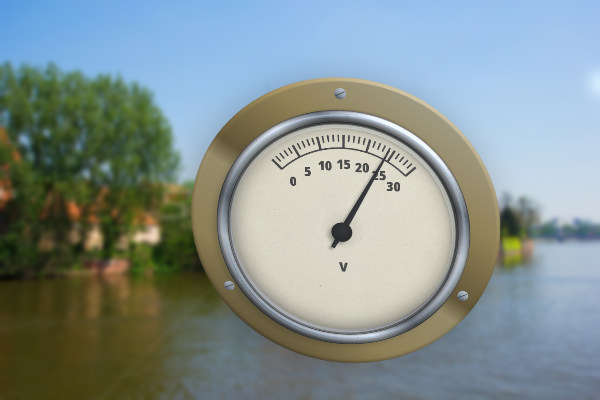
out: 24 V
